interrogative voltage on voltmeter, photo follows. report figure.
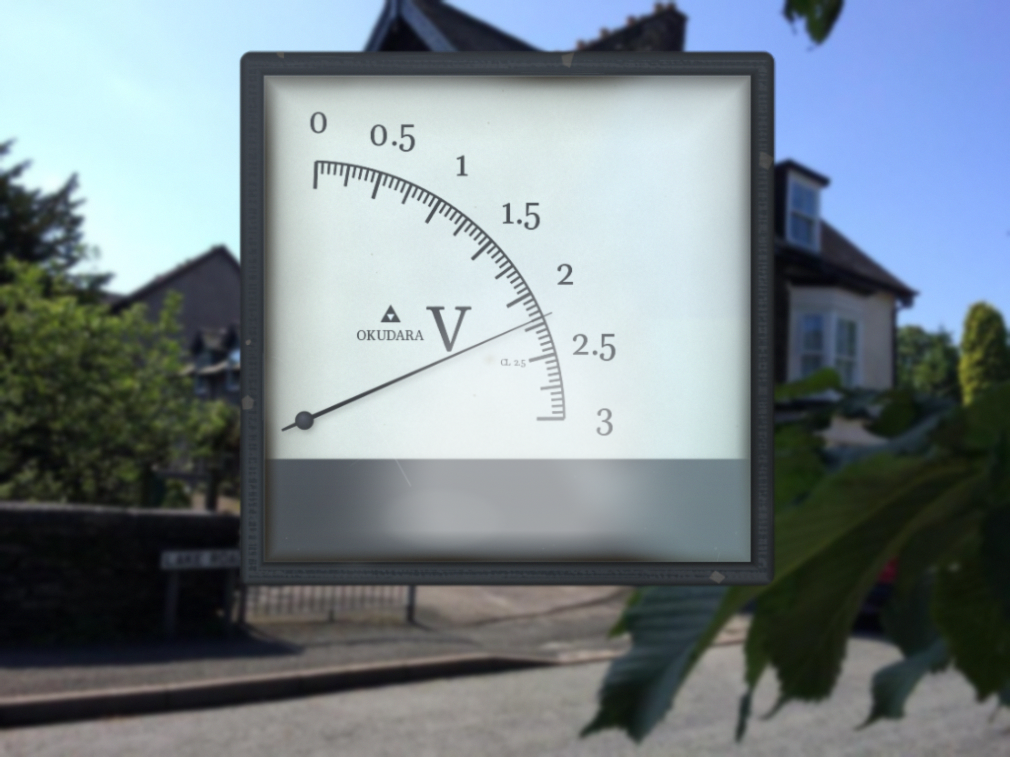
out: 2.2 V
